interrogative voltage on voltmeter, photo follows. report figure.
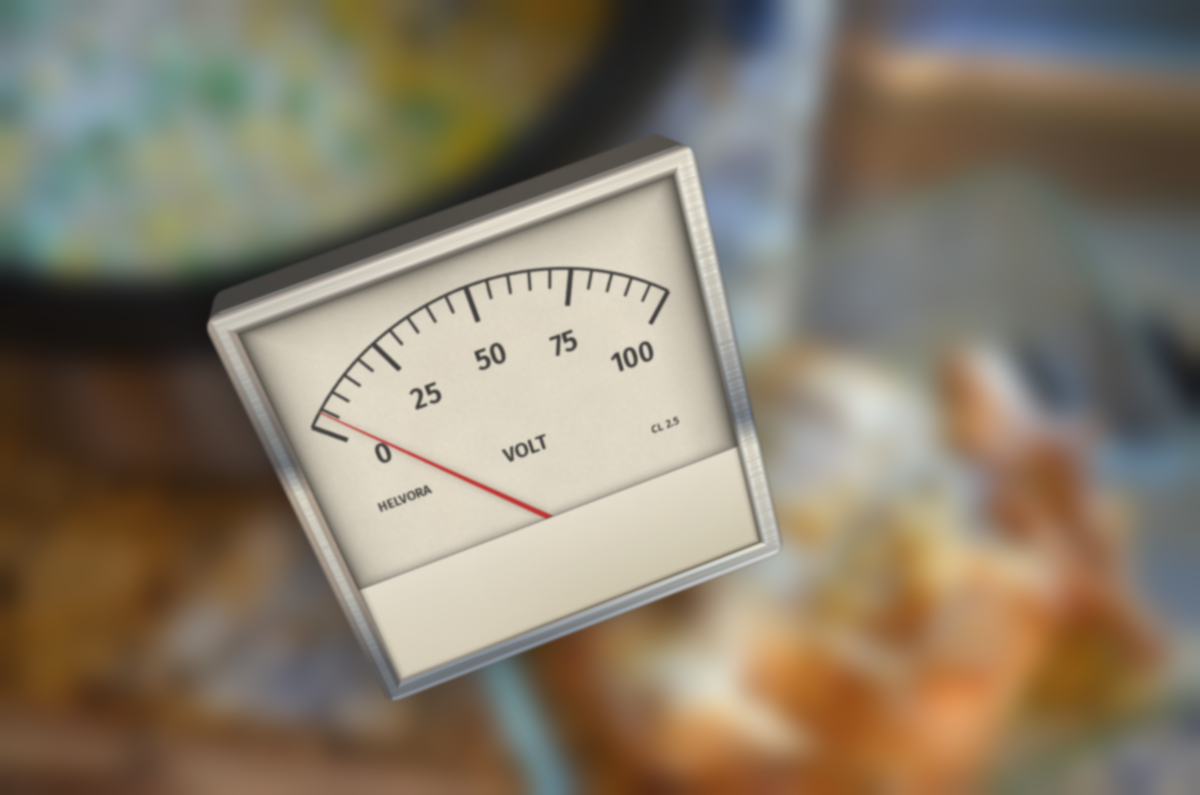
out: 5 V
